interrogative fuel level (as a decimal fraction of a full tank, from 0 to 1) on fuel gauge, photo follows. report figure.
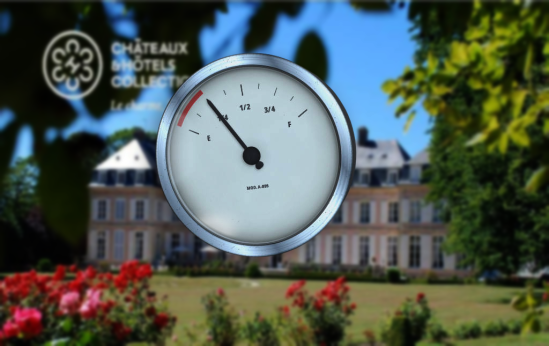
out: 0.25
